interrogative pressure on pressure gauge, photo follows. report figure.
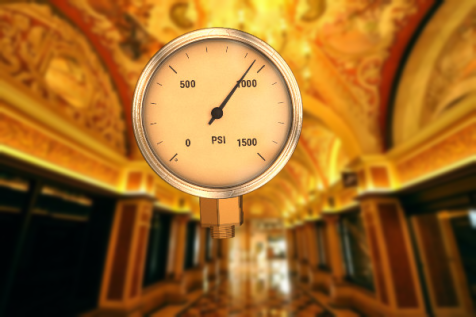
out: 950 psi
